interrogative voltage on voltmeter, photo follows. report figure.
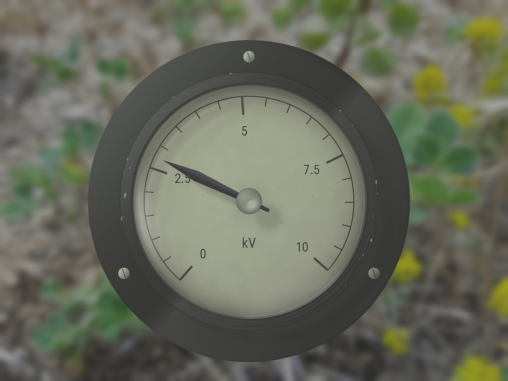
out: 2.75 kV
